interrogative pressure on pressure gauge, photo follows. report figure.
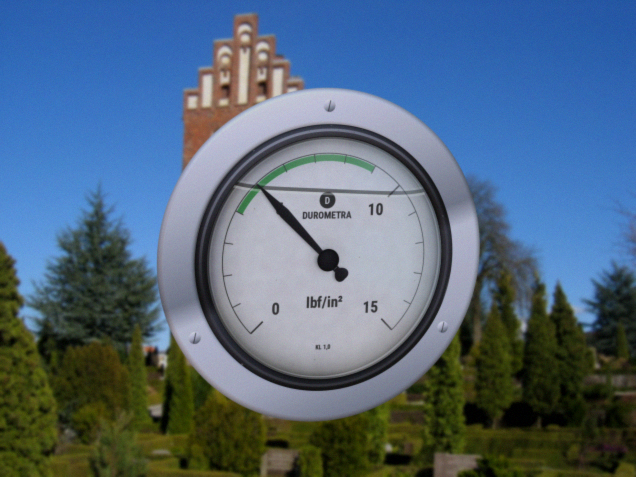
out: 5 psi
